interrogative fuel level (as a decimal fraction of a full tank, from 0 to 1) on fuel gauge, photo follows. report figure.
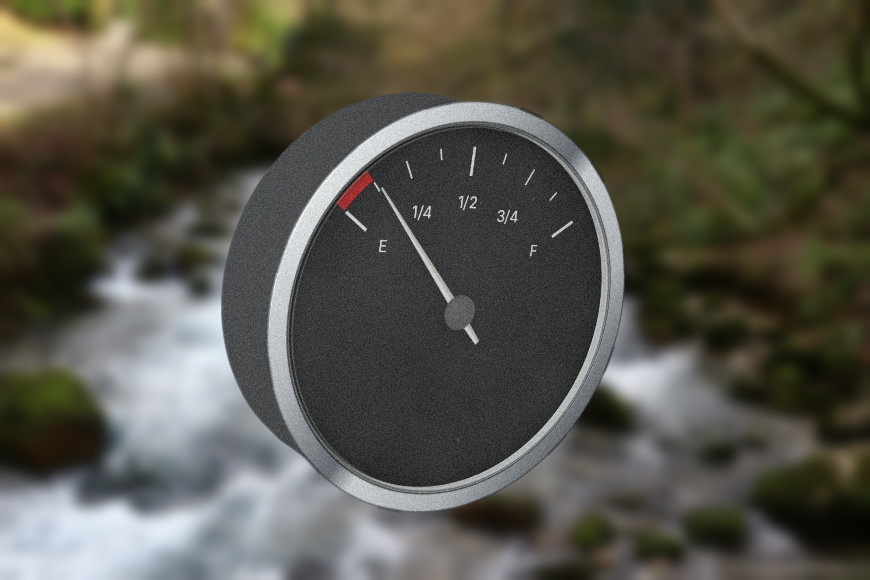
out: 0.125
